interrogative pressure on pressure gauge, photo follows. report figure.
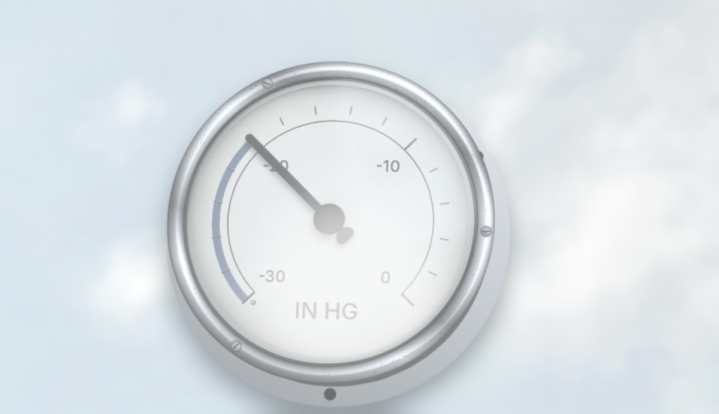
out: -20 inHg
